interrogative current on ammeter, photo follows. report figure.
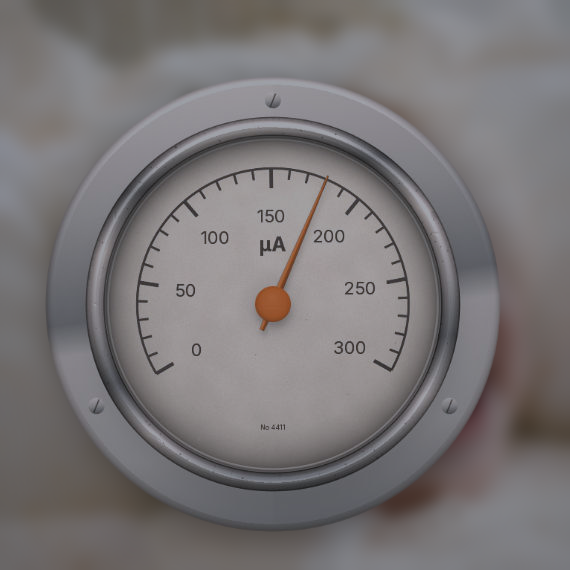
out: 180 µA
